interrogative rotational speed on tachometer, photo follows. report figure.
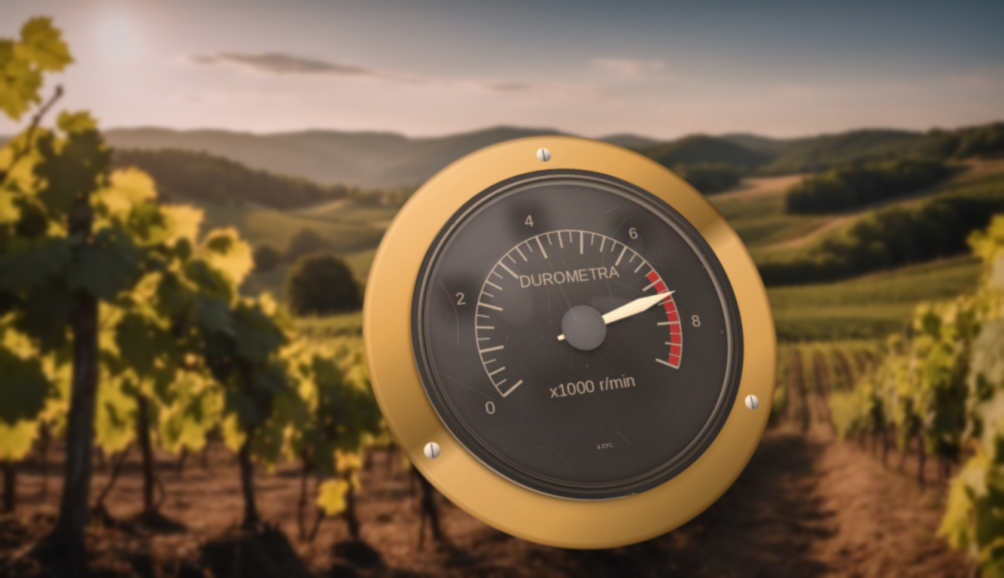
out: 7375 rpm
